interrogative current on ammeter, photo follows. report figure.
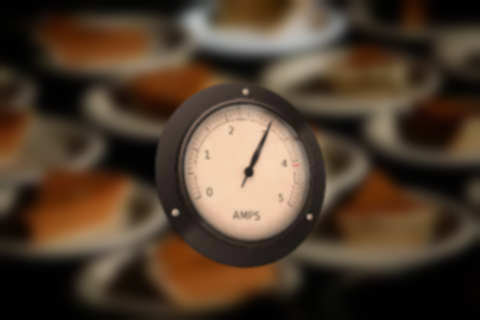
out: 3 A
